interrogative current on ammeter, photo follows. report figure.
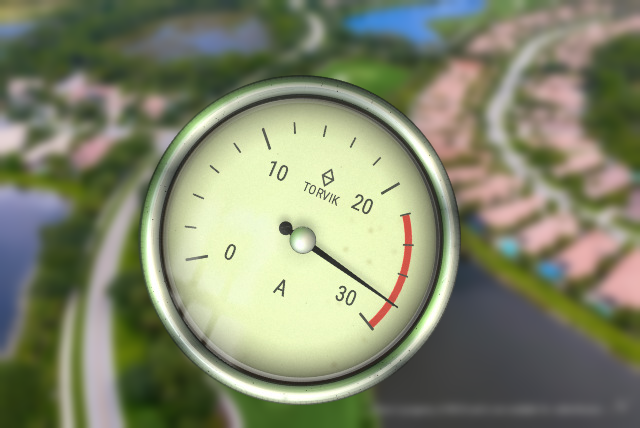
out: 28 A
